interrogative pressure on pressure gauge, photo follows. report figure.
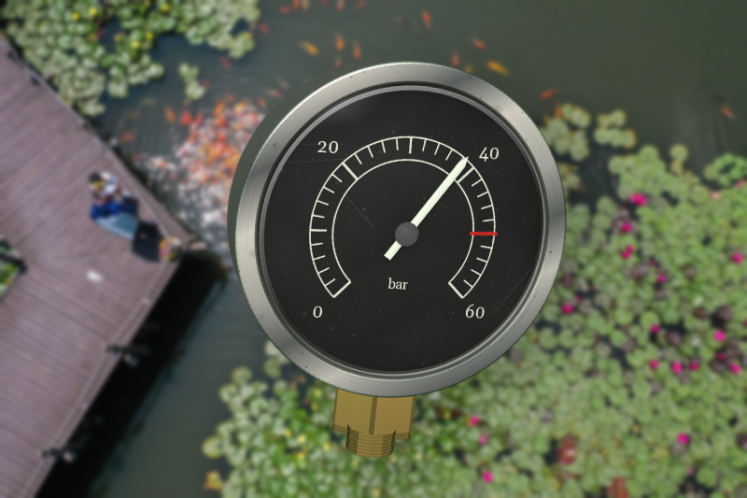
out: 38 bar
